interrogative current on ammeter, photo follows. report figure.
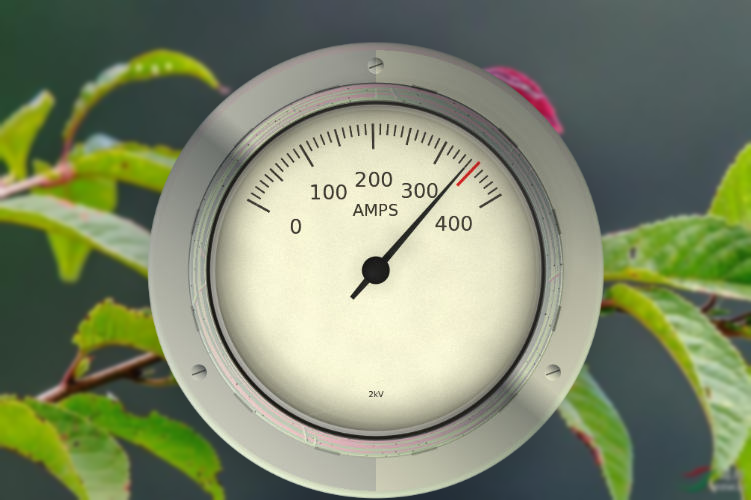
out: 340 A
